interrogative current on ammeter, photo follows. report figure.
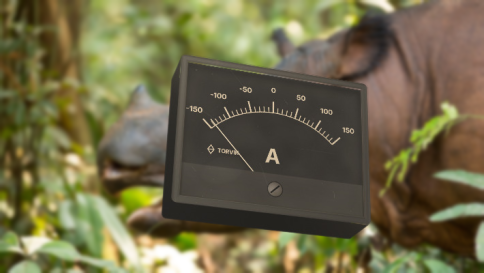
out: -140 A
